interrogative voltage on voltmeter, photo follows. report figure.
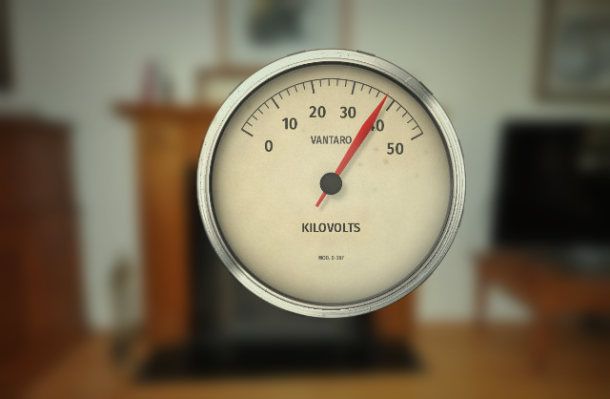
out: 38 kV
